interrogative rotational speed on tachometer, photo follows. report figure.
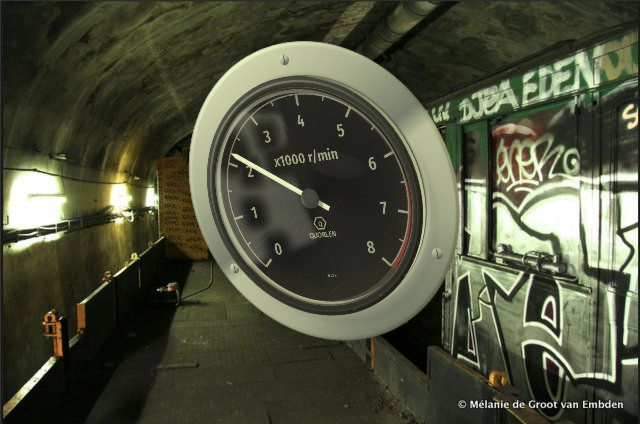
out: 2250 rpm
